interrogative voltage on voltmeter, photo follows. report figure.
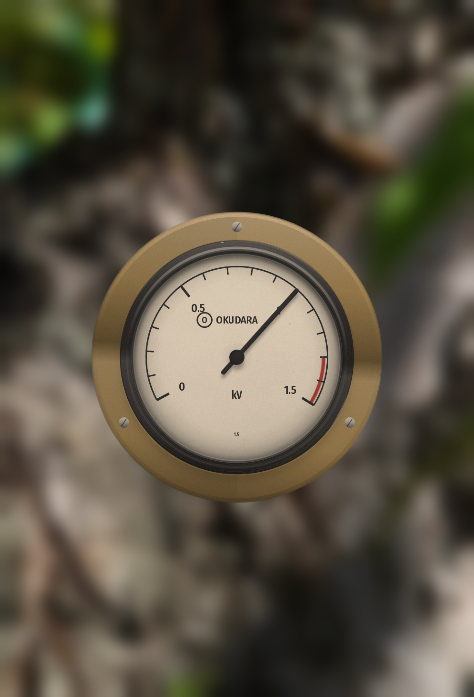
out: 1 kV
